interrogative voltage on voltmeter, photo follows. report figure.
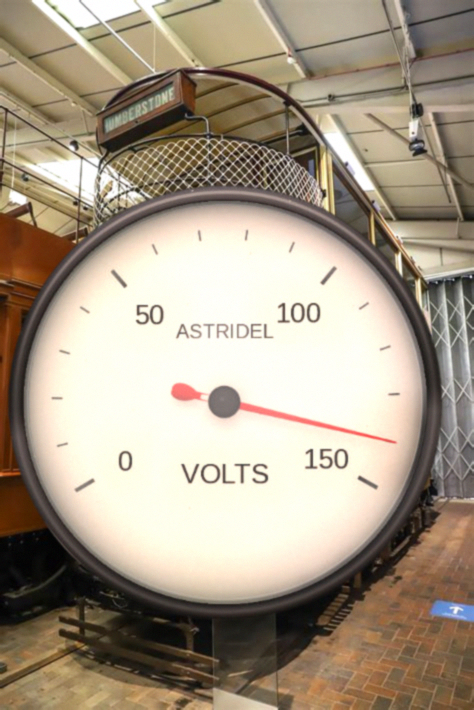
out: 140 V
